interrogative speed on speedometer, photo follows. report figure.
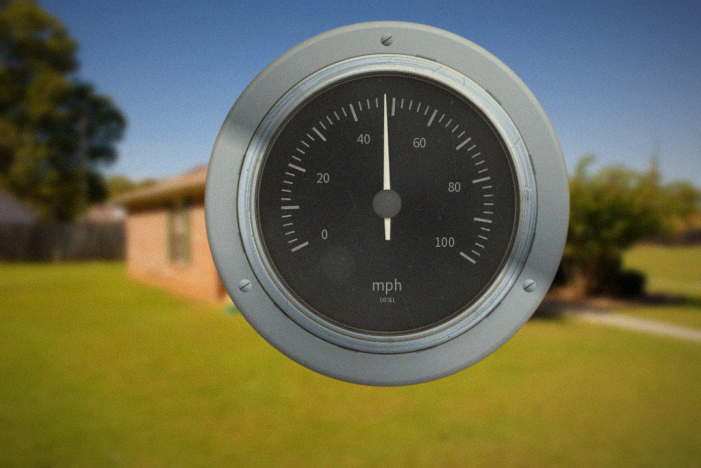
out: 48 mph
